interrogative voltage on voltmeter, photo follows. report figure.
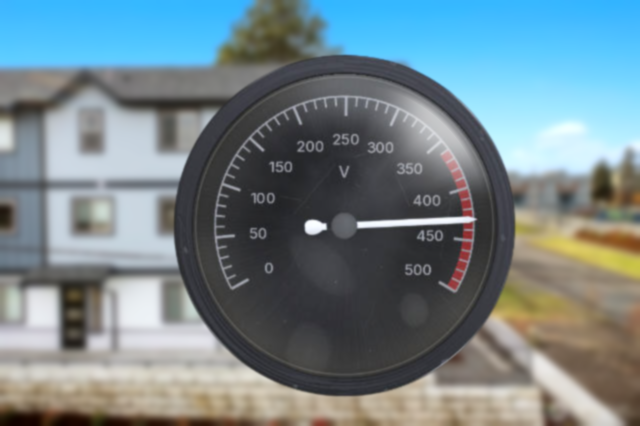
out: 430 V
